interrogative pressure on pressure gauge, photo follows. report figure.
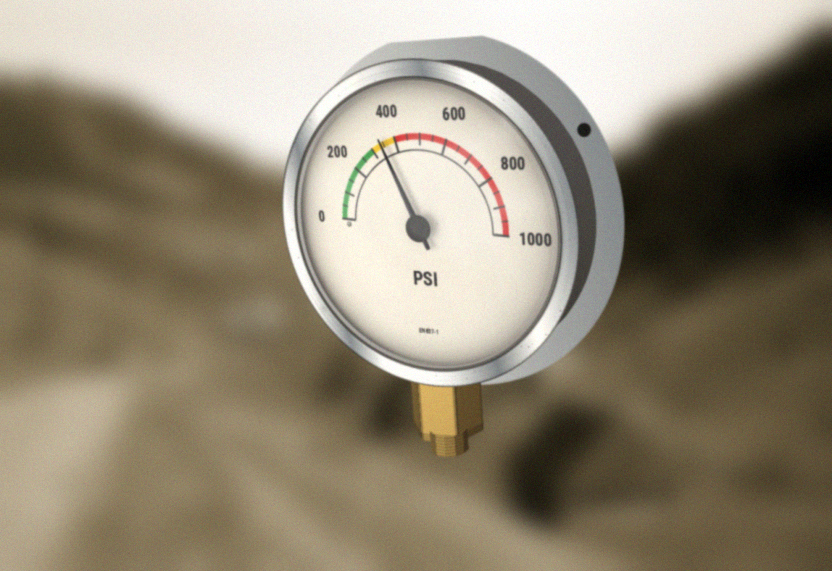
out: 350 psi
